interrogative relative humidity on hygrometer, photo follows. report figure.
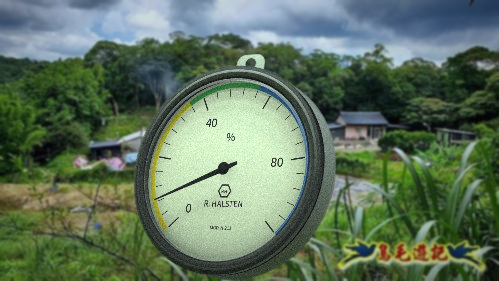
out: 8 %
